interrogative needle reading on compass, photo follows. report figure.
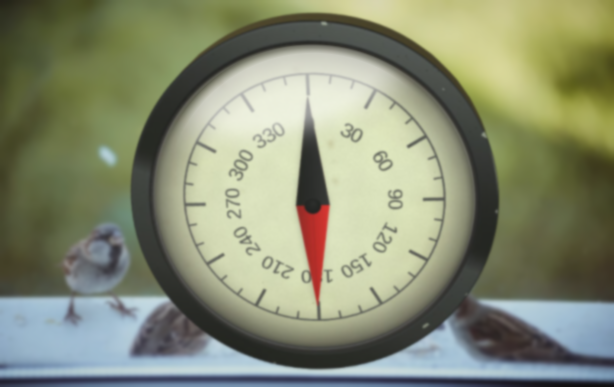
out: 180 °
